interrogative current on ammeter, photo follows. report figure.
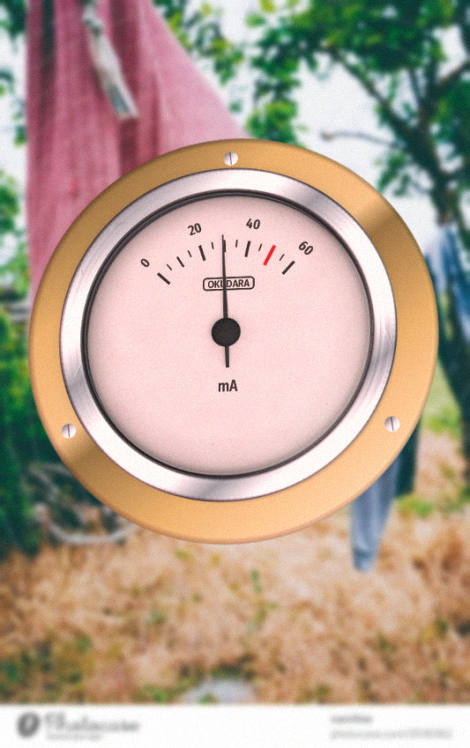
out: 30 mA
